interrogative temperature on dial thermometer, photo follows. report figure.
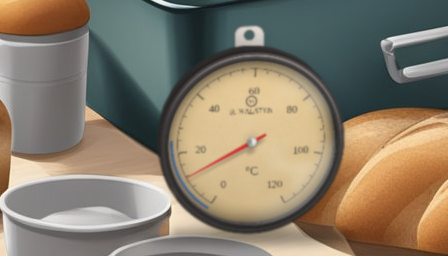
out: 12 °C
